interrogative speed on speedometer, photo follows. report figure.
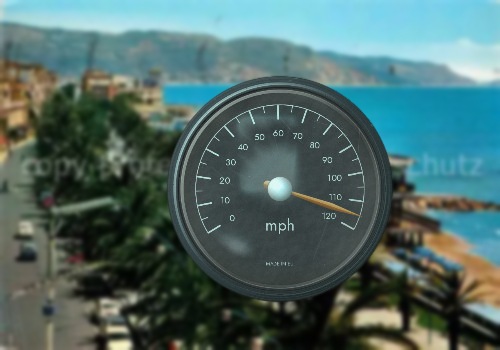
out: 115 mph
